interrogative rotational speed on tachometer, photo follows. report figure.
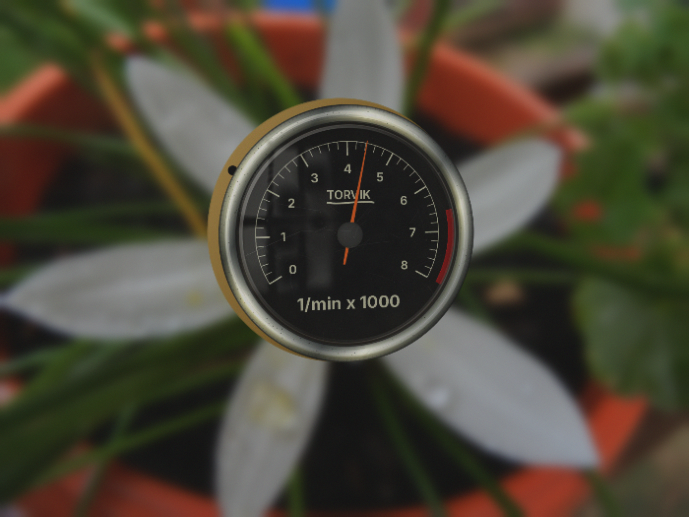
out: 4400 rpm
